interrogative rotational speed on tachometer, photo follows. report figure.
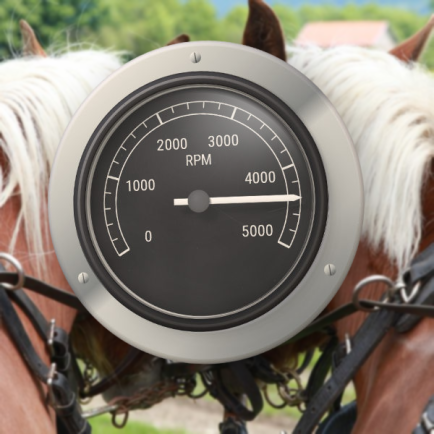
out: 4400 rpm
